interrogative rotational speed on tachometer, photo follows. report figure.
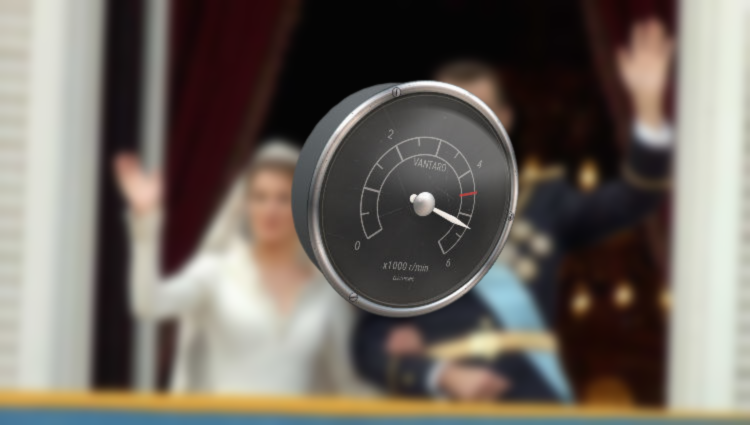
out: 5250 rpm
